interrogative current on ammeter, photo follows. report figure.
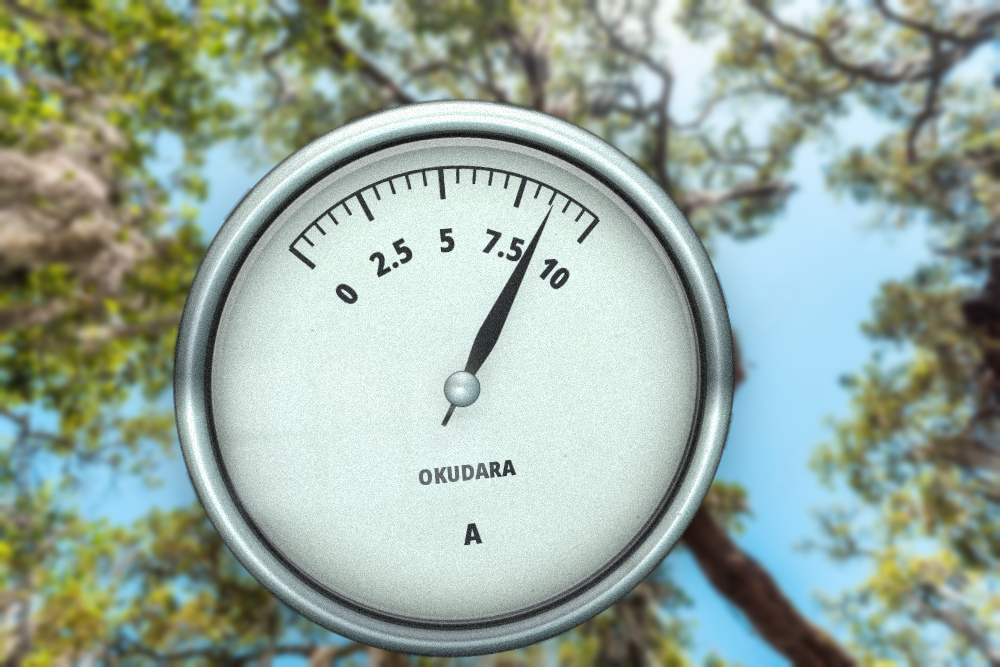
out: 8.5 A
